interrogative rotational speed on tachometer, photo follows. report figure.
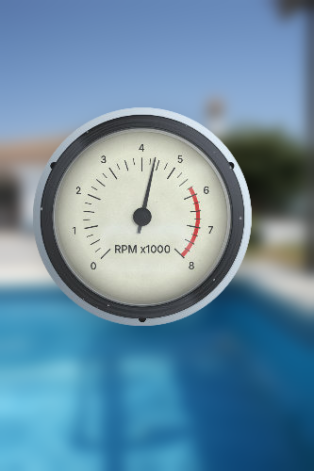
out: 4375 rpm
